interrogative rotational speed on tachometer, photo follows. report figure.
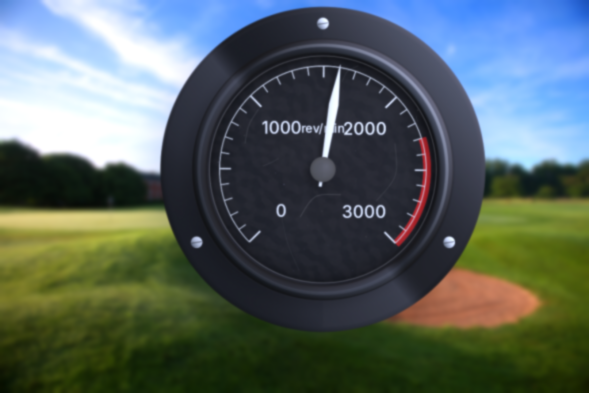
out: 1600 rpm
